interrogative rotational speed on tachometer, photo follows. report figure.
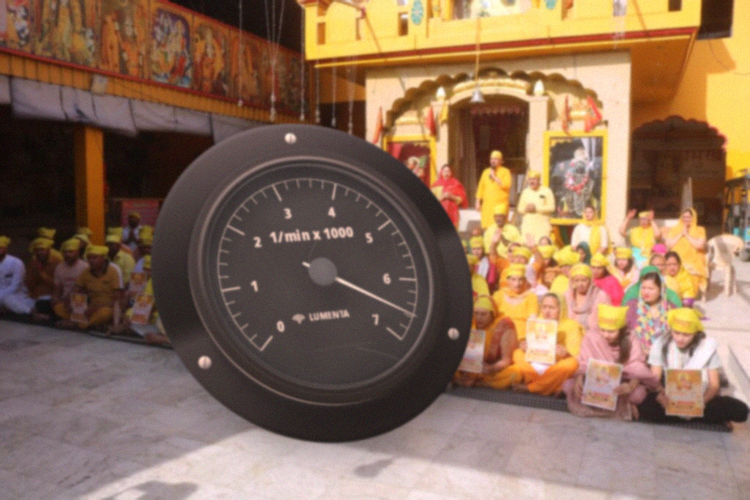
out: 6600 rpm
